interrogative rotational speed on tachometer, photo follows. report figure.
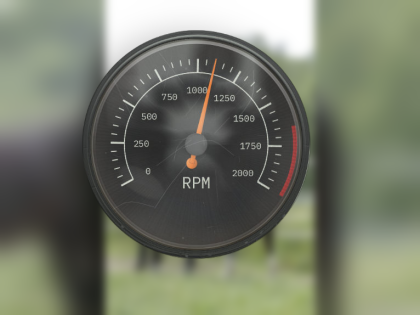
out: 1100 rpm
